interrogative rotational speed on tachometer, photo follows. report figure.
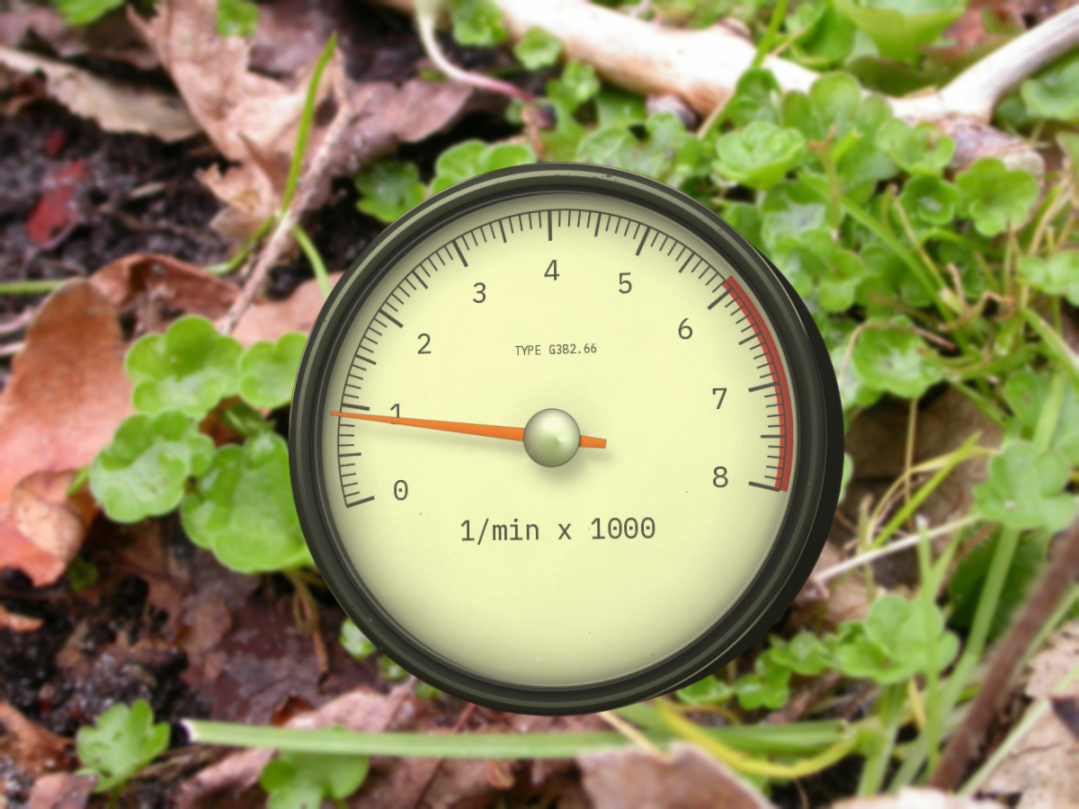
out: 900 rpm
